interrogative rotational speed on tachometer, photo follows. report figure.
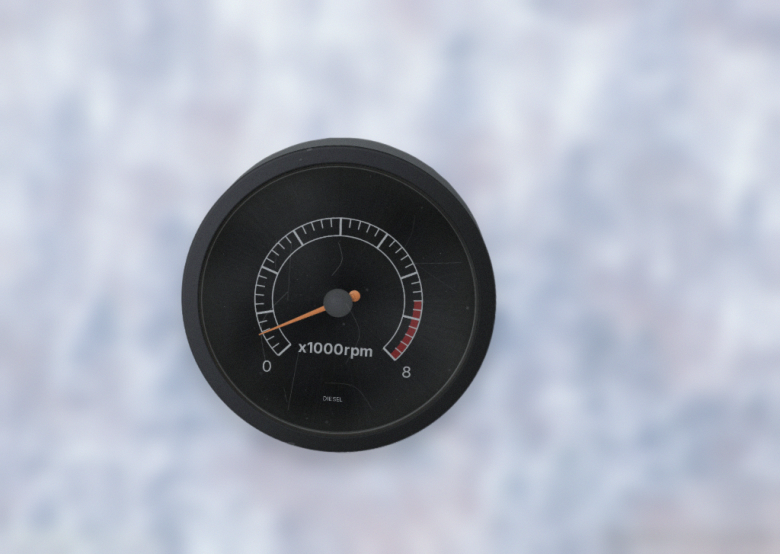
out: 600 rpm
